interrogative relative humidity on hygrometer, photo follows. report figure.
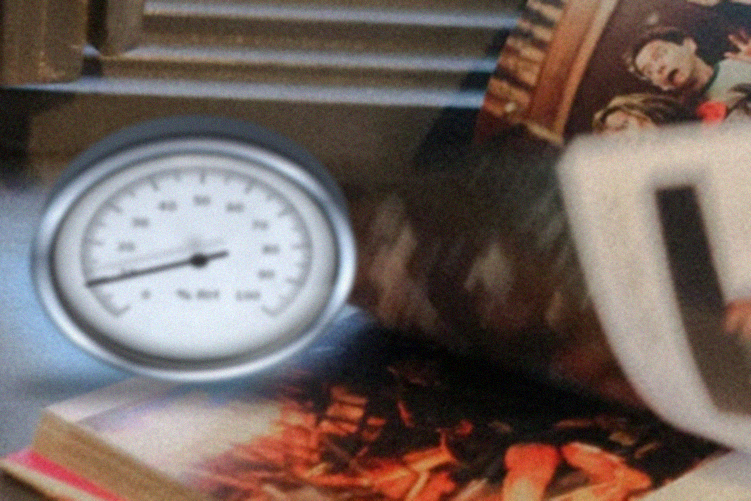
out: 10 %
